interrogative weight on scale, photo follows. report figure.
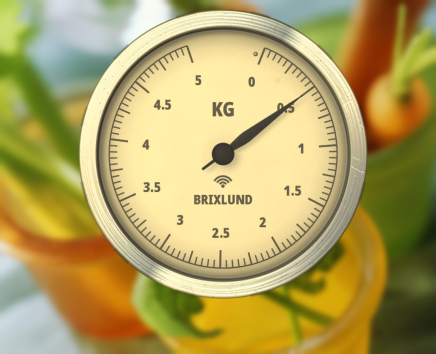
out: 0.5 kg
